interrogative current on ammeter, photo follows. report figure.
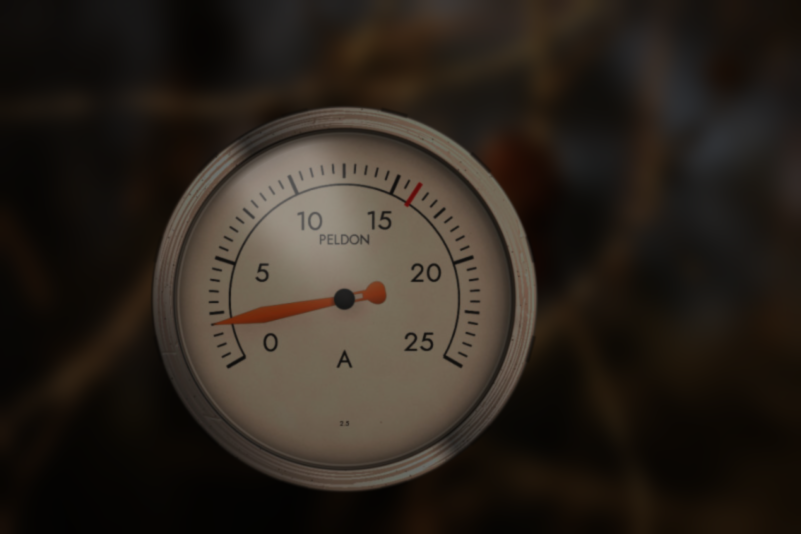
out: 2 A
